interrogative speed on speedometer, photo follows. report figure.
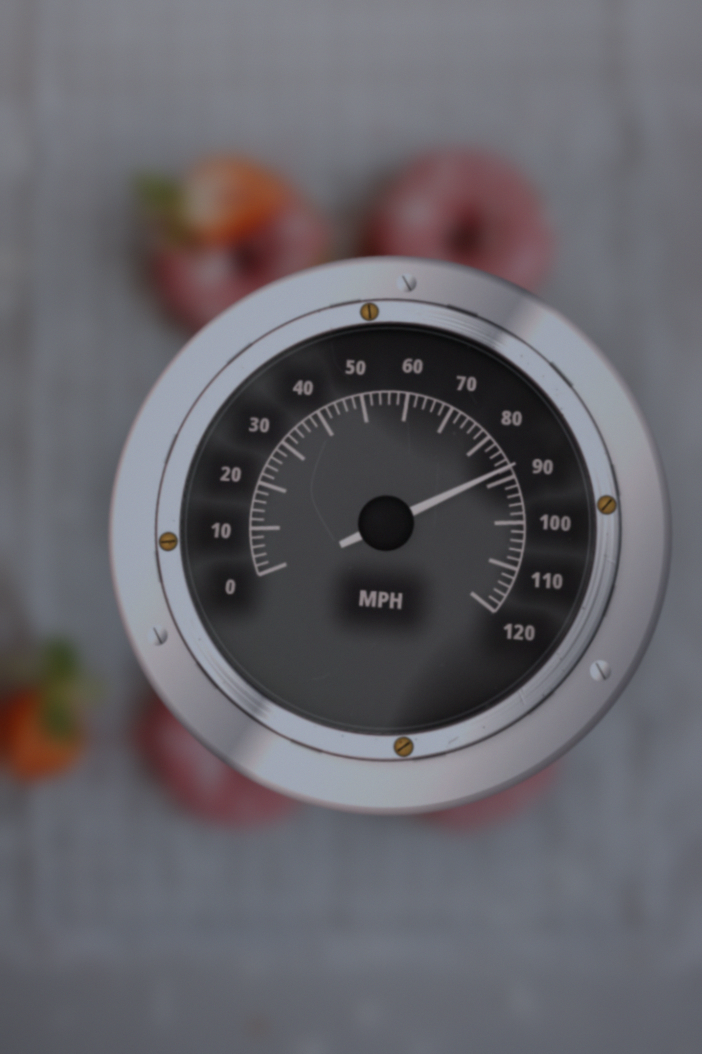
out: 88 mph
